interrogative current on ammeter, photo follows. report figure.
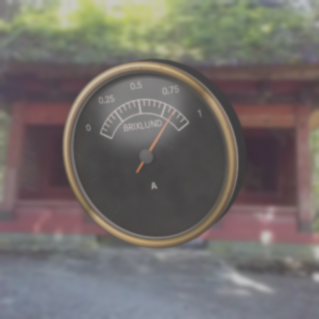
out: 0.85 A
